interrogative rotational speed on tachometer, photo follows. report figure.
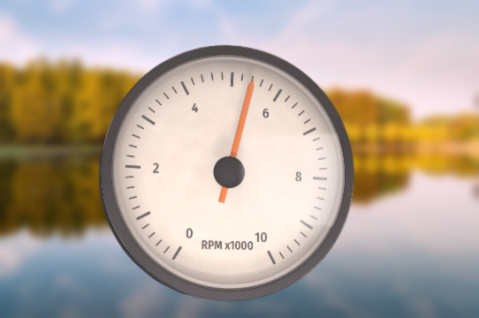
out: 5400 rpm
